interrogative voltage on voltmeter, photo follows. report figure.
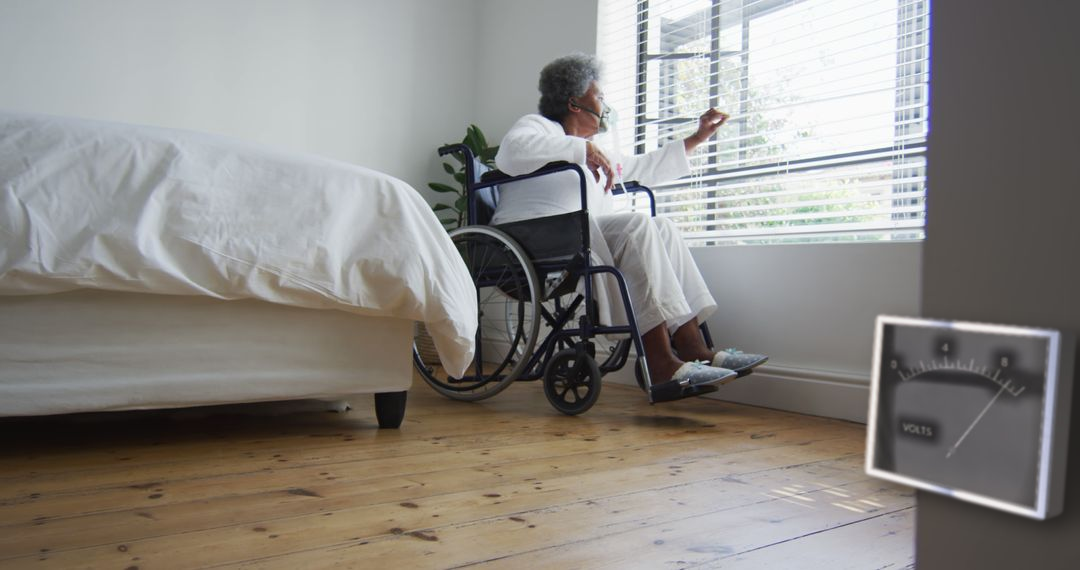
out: 9 V
